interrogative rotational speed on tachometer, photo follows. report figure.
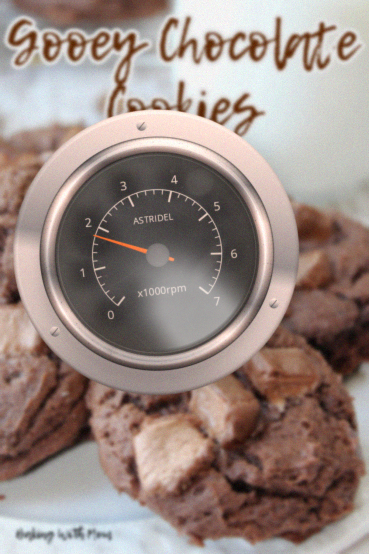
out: 1800 rpm
